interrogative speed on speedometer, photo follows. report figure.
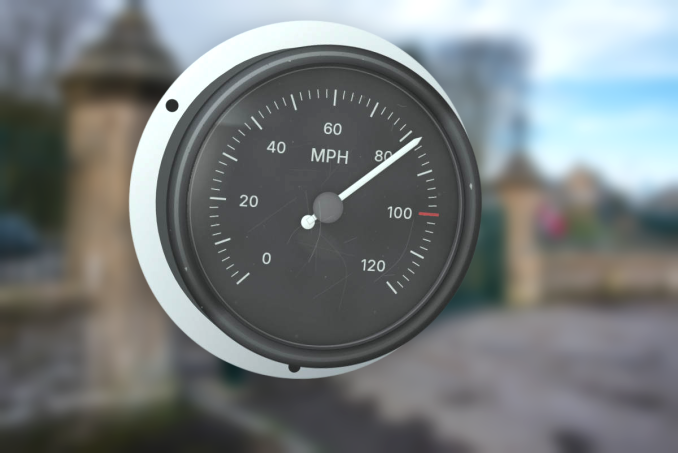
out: 82 mph
